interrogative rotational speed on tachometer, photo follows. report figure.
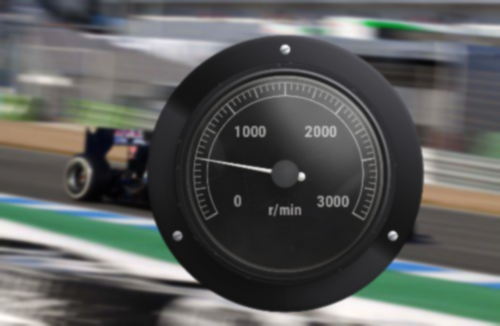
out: 500 rpm
